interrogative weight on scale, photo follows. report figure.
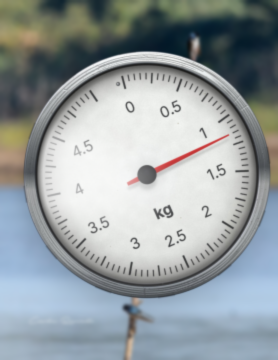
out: 1.15 kg
